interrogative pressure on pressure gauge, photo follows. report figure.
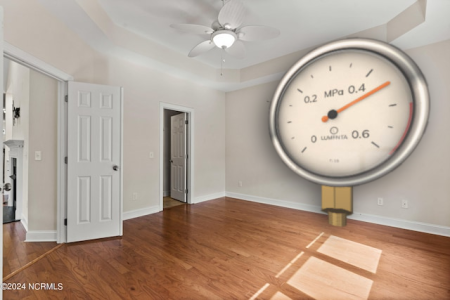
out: 0.45 MPa
